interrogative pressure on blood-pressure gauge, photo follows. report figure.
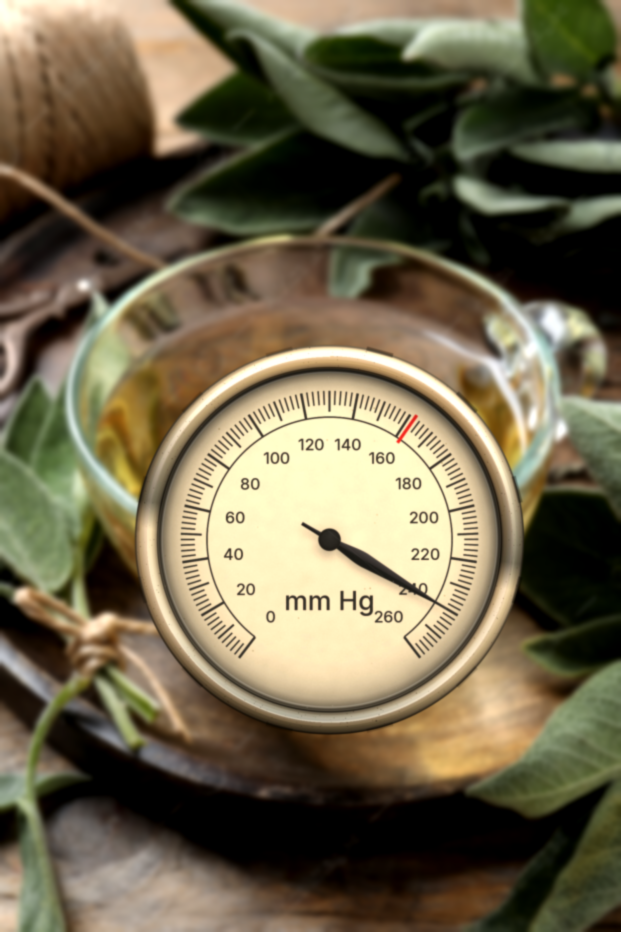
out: 240 mmHg
